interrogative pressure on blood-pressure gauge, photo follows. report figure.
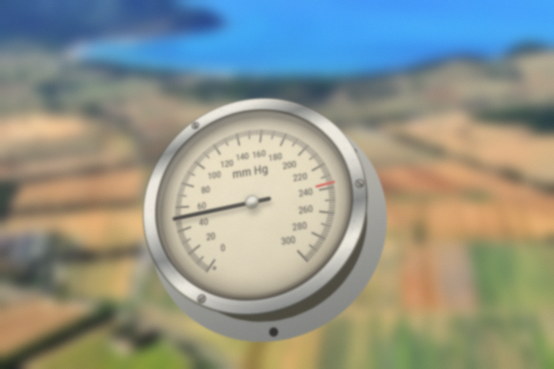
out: 50 mmHg
